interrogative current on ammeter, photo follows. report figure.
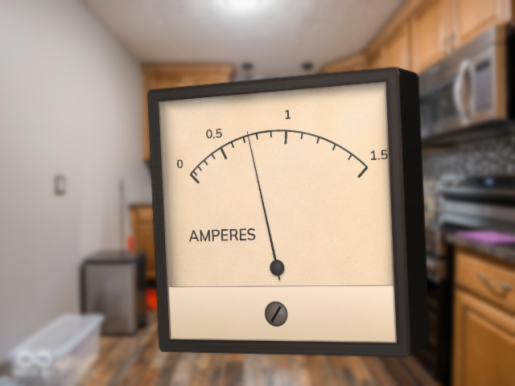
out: 0.75 A
